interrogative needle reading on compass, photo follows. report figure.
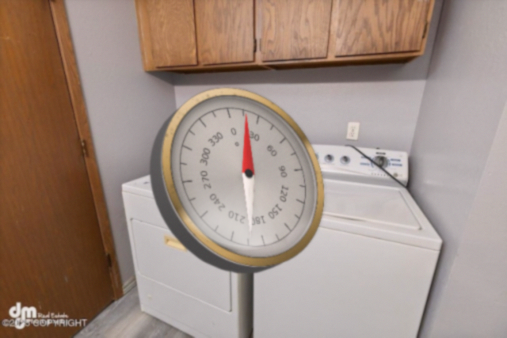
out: 15 °
